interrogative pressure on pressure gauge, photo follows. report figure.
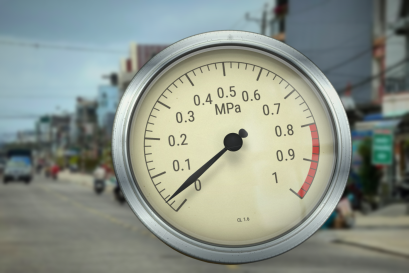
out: 0.03 MPa
